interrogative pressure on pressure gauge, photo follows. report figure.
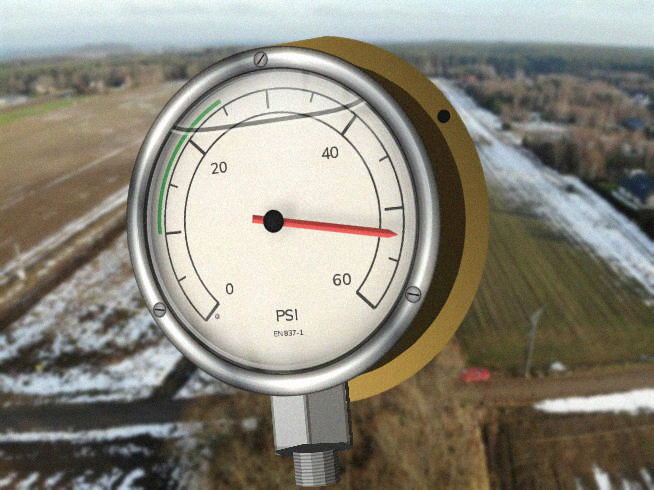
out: 52.5 psi
